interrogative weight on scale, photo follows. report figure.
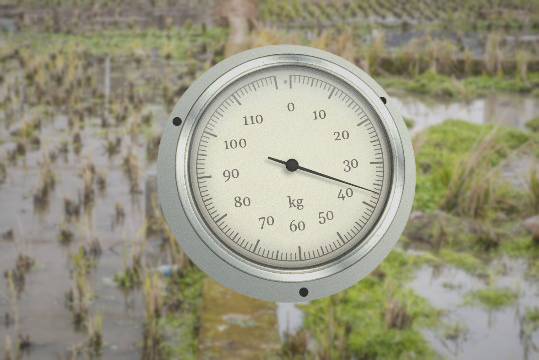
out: 37 kg
